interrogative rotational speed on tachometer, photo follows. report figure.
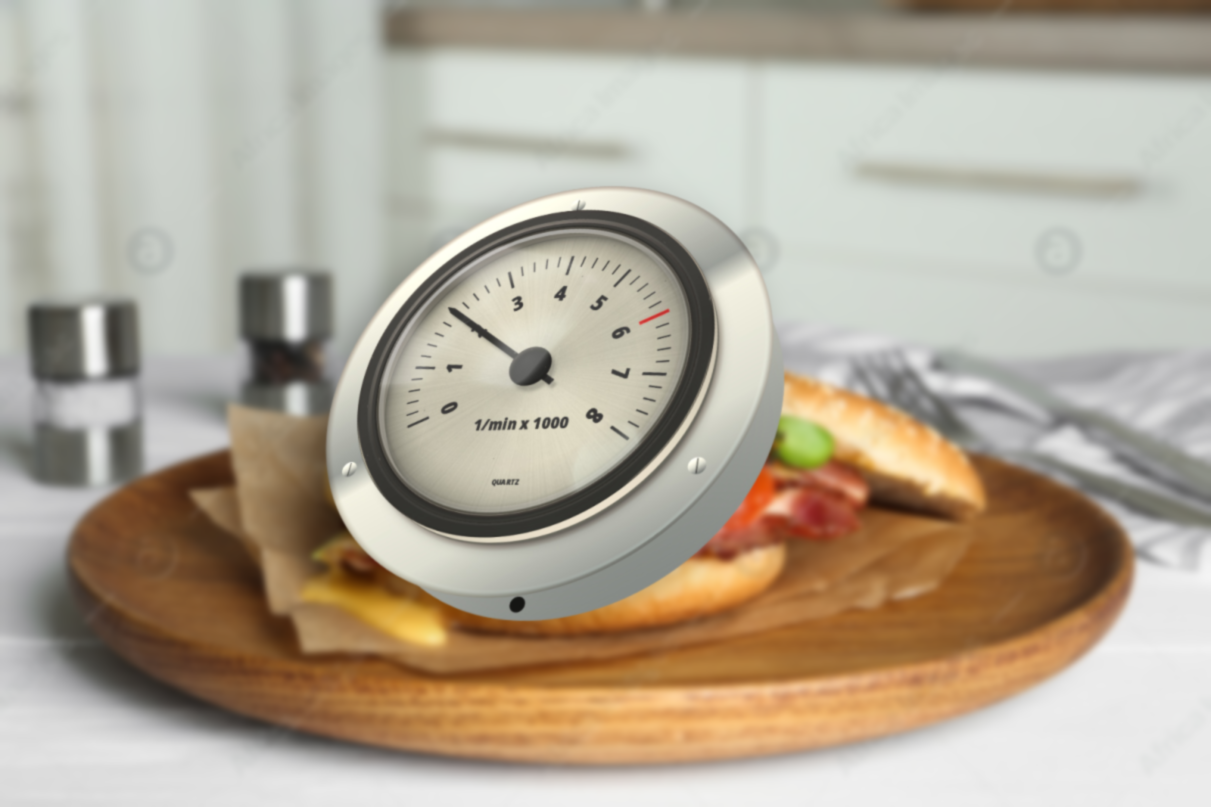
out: 2000 rpm
